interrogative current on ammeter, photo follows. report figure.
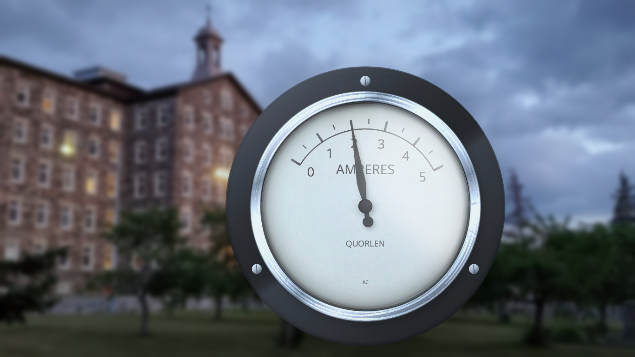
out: 2 A
